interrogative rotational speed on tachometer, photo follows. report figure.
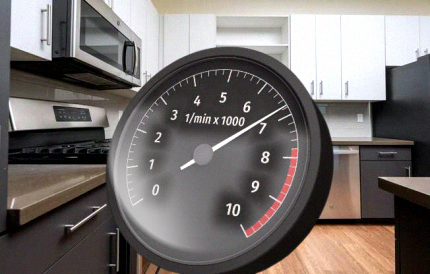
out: 6800 rpm
